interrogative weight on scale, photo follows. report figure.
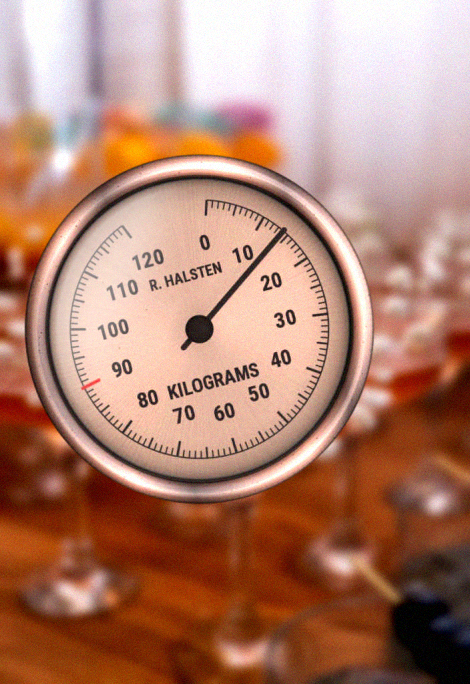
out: 14 kg
